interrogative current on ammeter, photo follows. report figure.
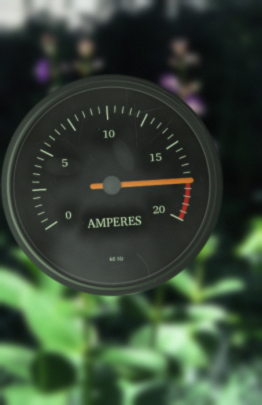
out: 17.5 A
